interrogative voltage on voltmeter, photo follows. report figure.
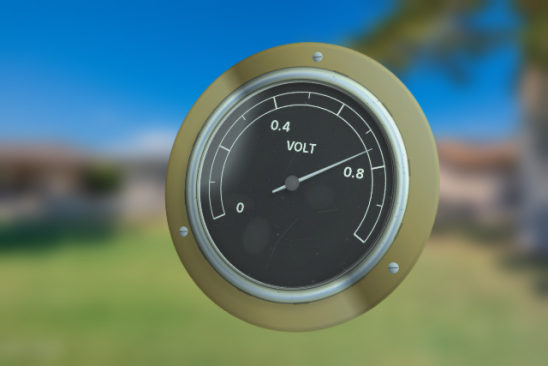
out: 0.75 V
